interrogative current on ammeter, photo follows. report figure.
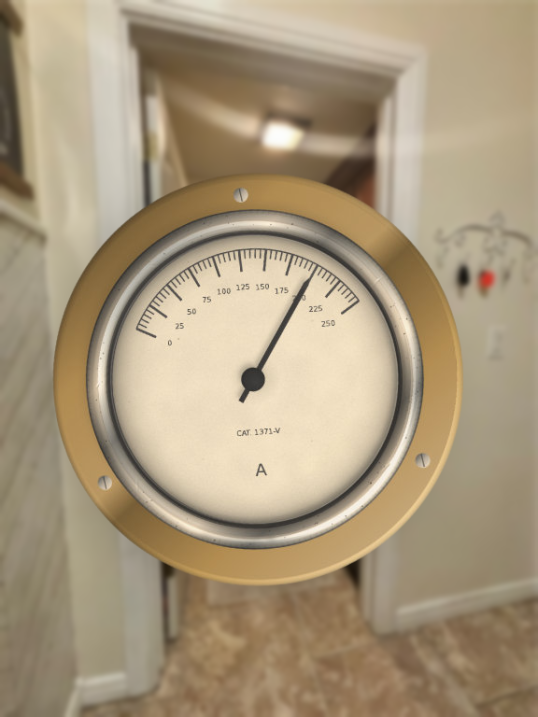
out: 200 A
